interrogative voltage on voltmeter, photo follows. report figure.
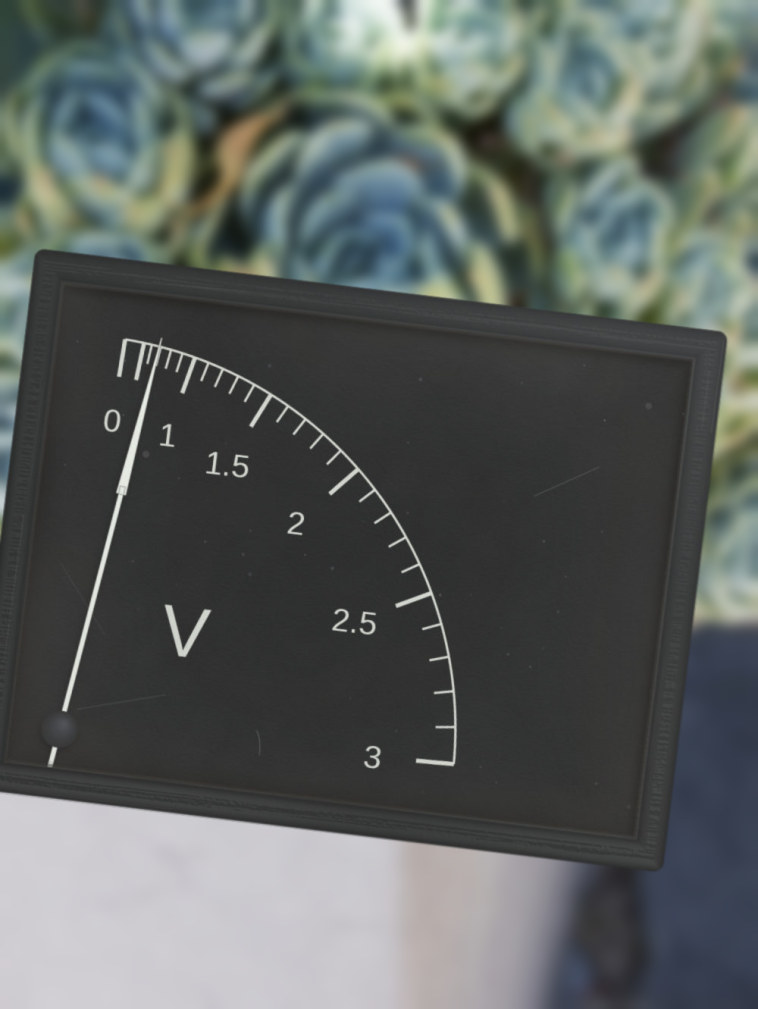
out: 0.7 V
